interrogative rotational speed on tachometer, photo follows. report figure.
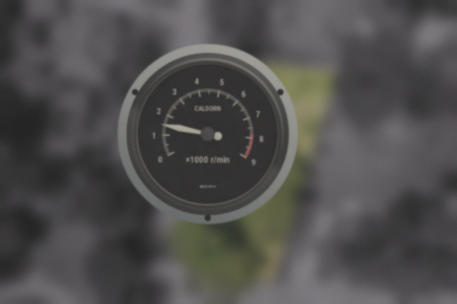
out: 1500 rpm
